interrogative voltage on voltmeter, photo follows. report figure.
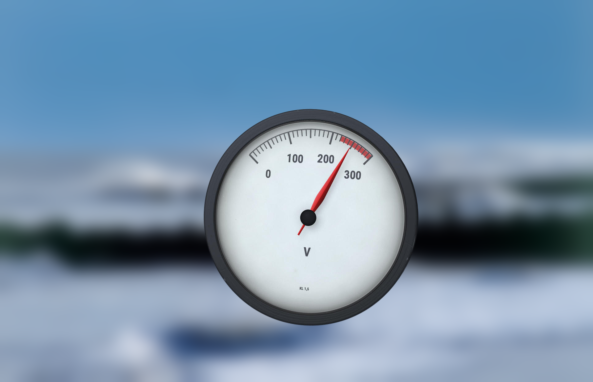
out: 250 V
